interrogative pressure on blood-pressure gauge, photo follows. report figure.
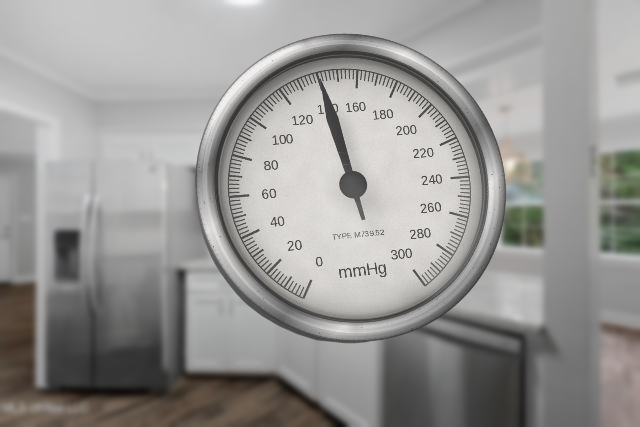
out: 140 mmHg
